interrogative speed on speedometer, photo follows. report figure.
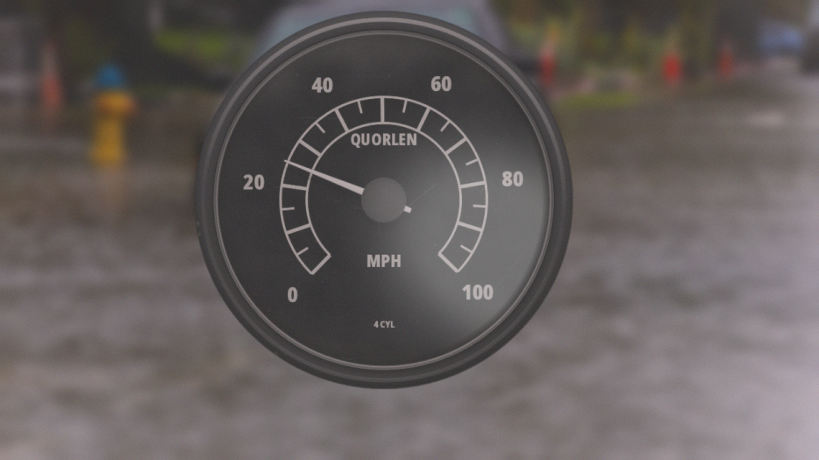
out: 25 mph
